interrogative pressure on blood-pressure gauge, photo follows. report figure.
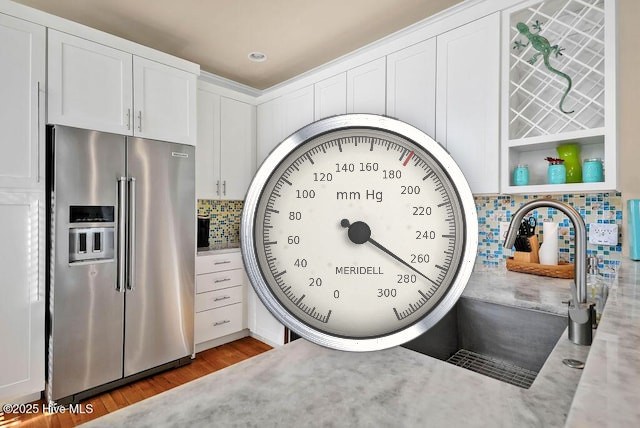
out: 270 mmHg
